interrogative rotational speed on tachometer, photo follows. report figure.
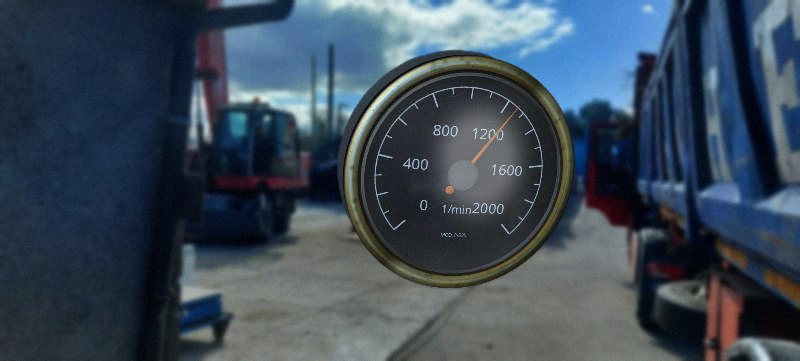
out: 1250 rpm
